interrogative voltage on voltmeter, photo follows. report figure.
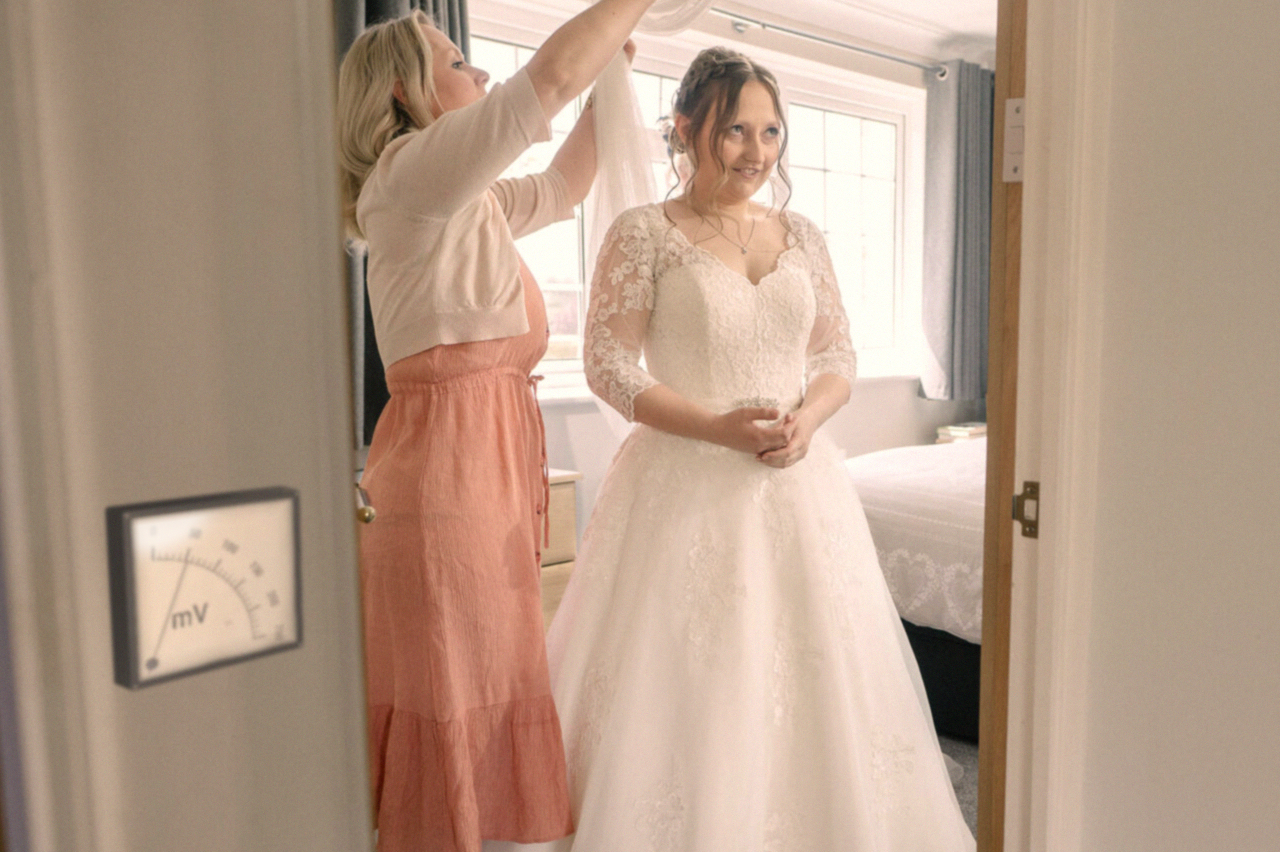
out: 50 mV
